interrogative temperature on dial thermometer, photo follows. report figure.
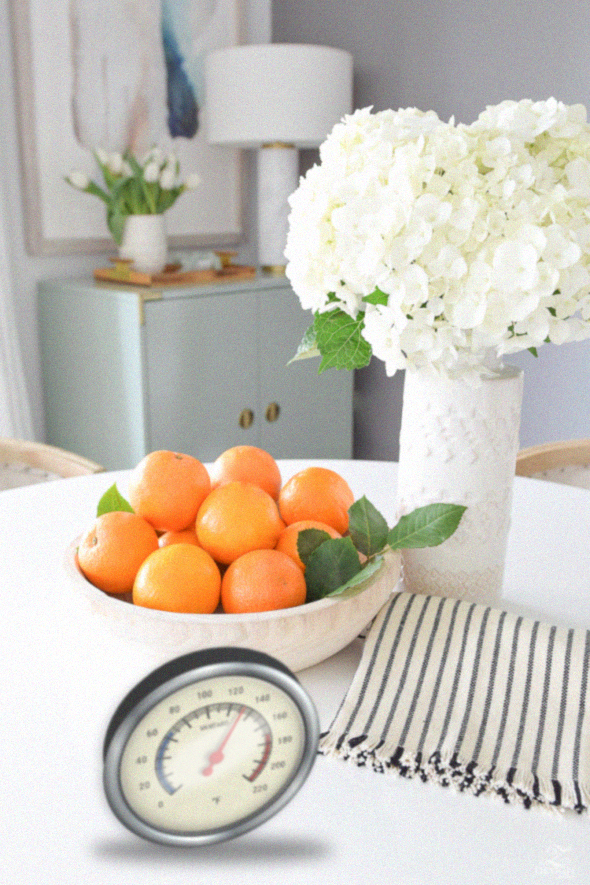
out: 130 °F
